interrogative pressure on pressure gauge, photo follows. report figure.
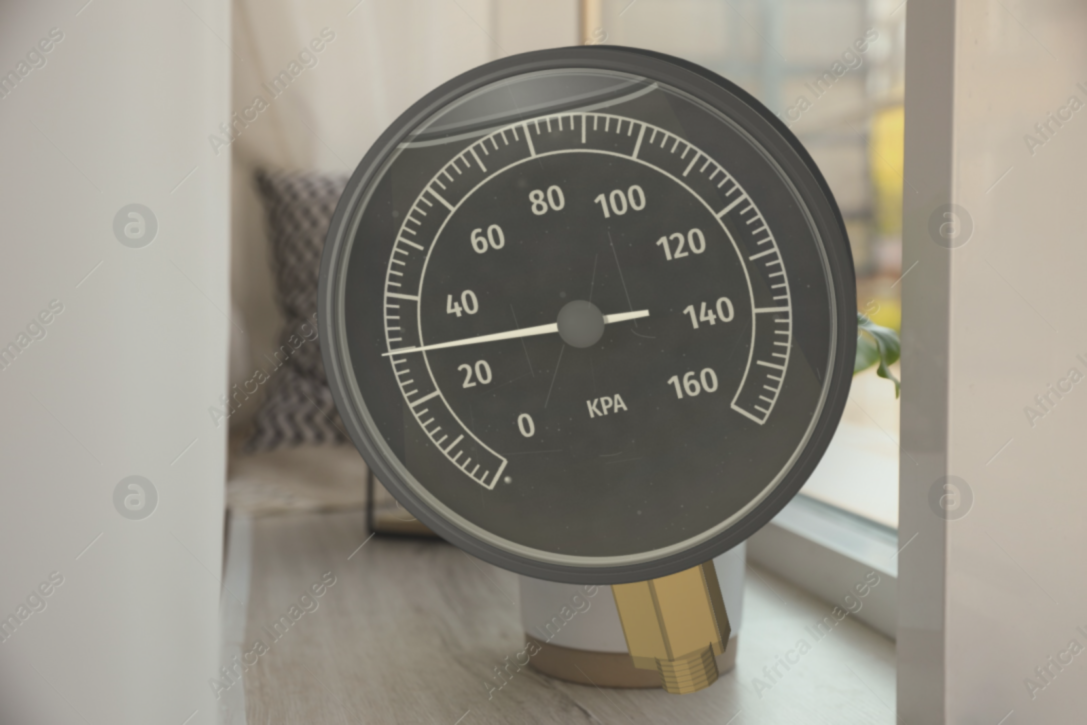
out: 30 kPa
